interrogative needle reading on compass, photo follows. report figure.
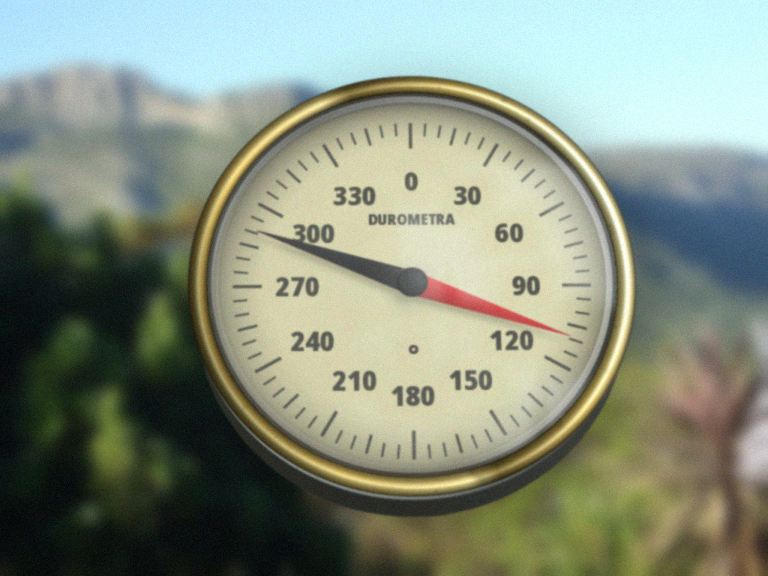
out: 110 °
